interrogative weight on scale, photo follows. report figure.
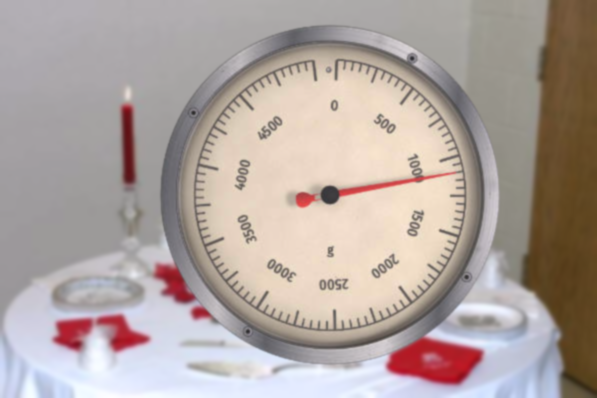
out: 1100 g
